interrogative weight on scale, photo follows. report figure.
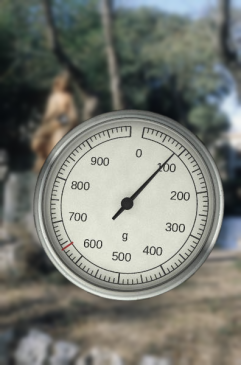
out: 90 g
